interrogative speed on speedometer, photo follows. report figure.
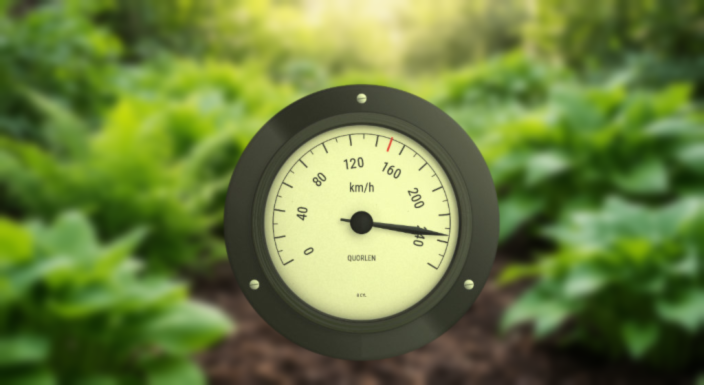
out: 235 km/h
